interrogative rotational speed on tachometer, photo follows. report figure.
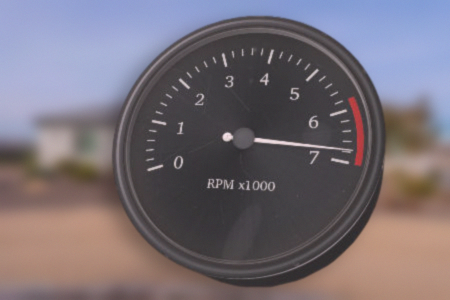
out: 6800 rpm
